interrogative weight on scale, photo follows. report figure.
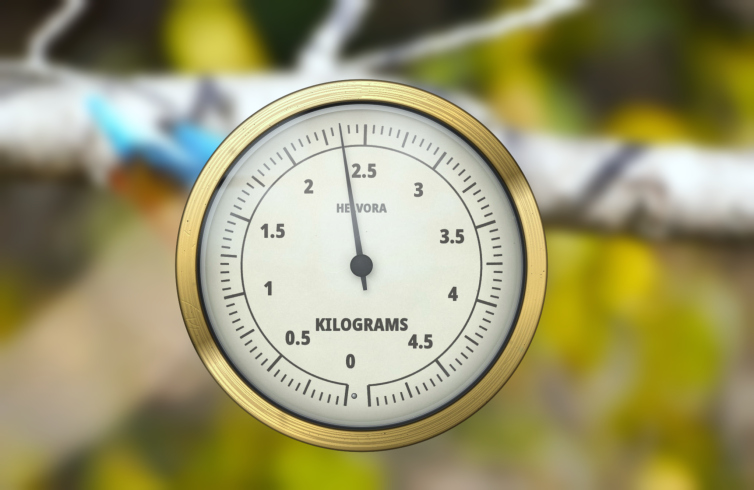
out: 2.35 kg
